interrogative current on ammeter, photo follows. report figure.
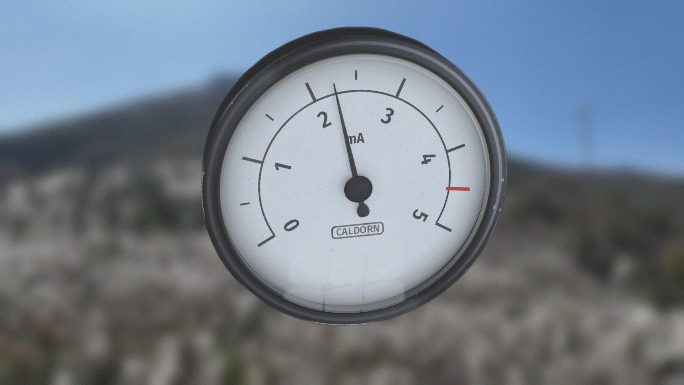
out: 2.25 mA
